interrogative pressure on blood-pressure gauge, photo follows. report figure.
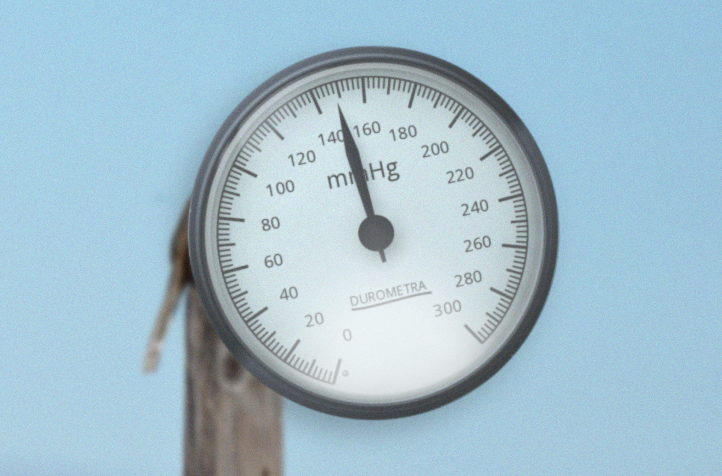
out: 148 mmHg
